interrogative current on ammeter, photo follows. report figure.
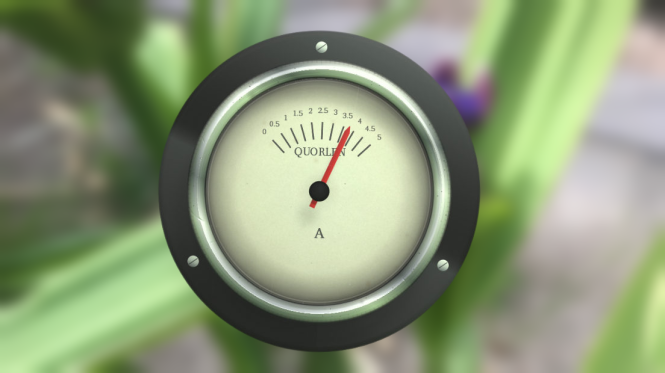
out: 3.75 A
